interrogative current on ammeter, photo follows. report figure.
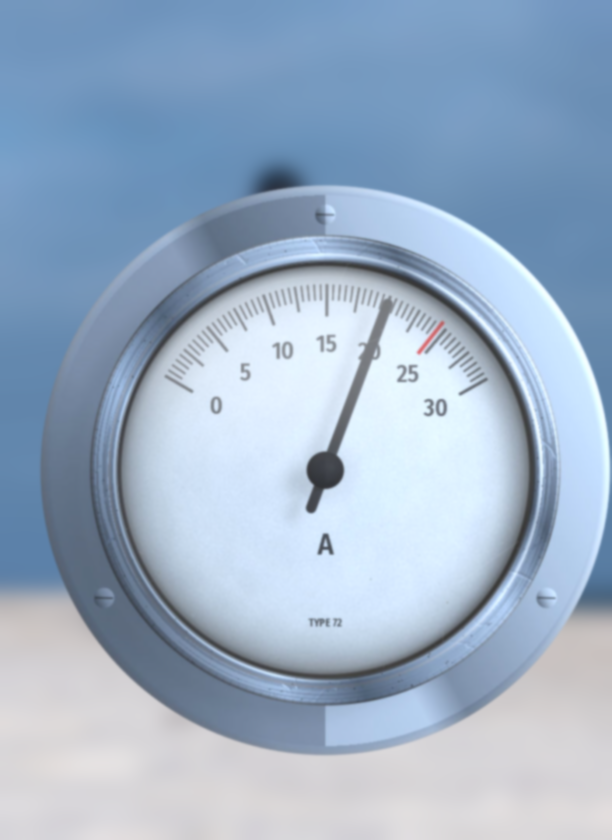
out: 20 A
